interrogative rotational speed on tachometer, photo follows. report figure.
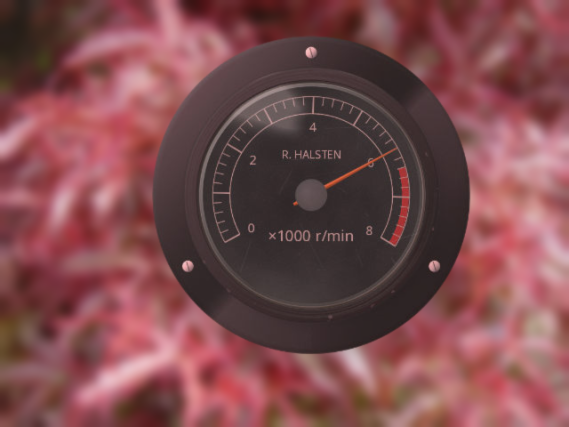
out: 6000 rpm
